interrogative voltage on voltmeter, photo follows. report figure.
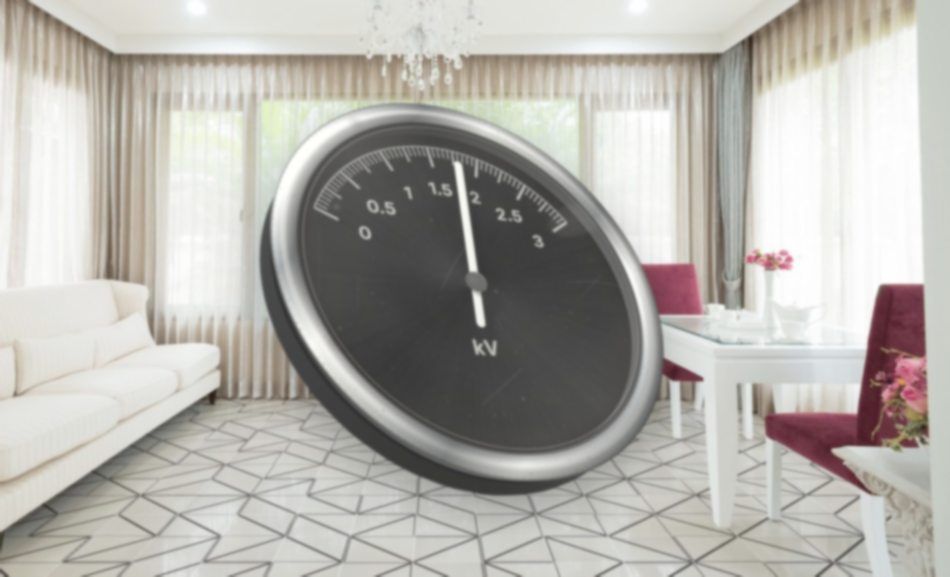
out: 1.75 kV
